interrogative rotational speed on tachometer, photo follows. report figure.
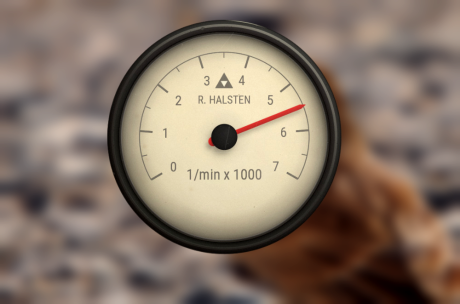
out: 5500 rpm
